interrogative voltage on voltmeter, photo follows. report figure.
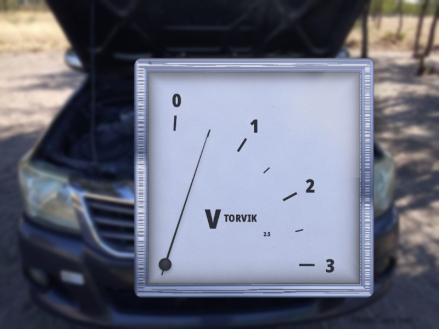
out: 0.5 V
